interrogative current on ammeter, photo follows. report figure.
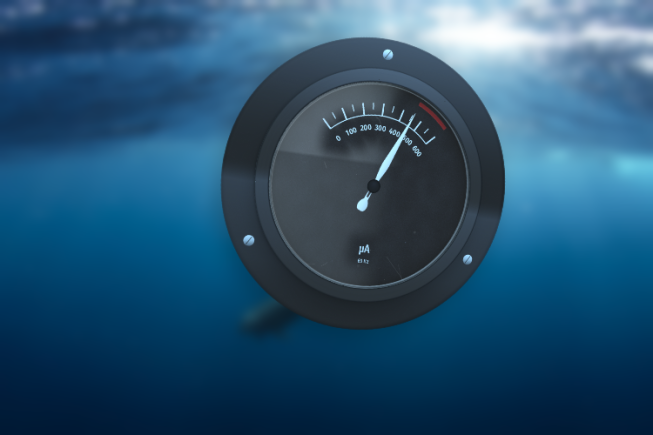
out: 450 µA
